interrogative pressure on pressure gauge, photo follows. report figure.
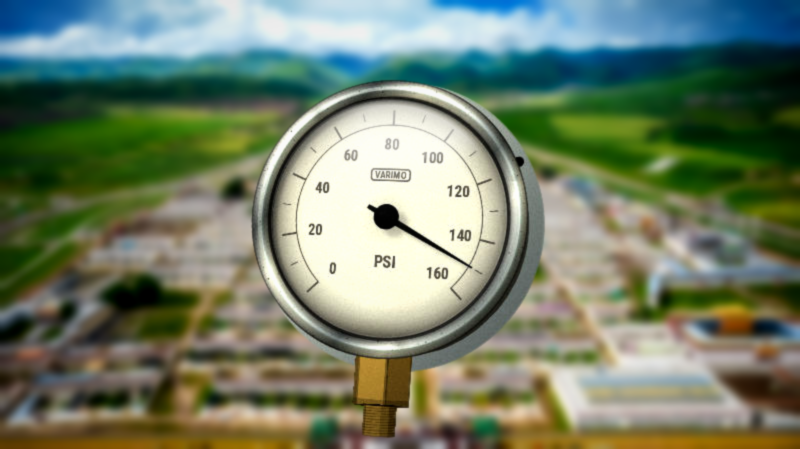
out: 150 psi
